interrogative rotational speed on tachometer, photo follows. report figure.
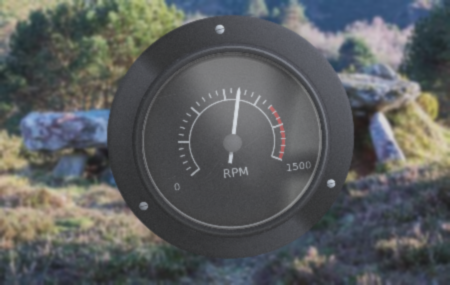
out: 850 rpm
